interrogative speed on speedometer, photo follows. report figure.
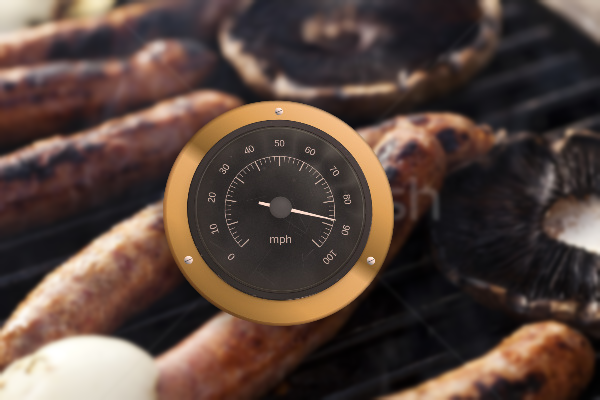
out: 88 mph
